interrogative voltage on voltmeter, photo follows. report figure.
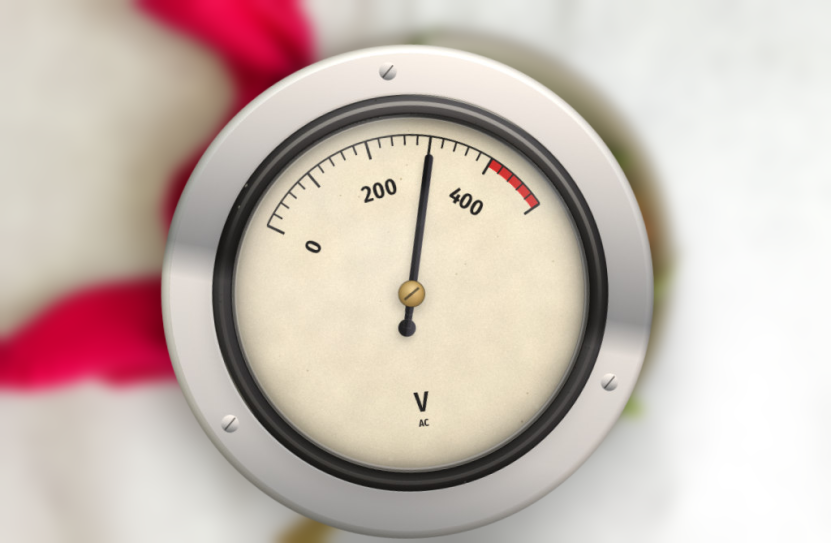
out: 300 V
